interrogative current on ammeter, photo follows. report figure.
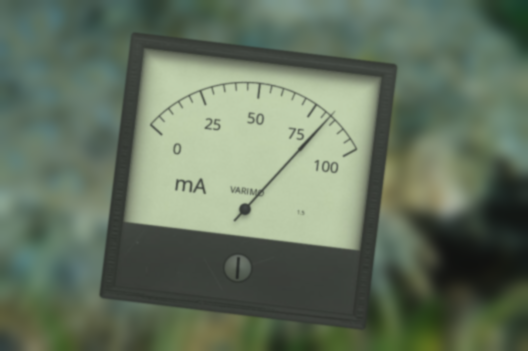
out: 82.5 mA
